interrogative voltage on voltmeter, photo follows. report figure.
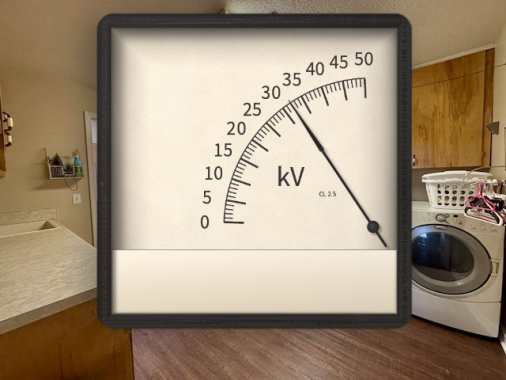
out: 32 kV
